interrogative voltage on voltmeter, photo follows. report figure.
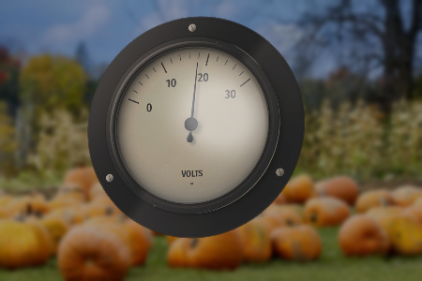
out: 18 V
